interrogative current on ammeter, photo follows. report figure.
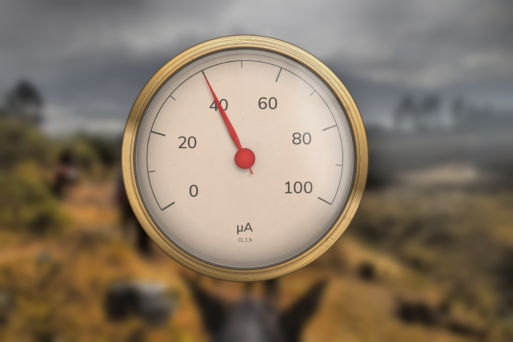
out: 40 µA
